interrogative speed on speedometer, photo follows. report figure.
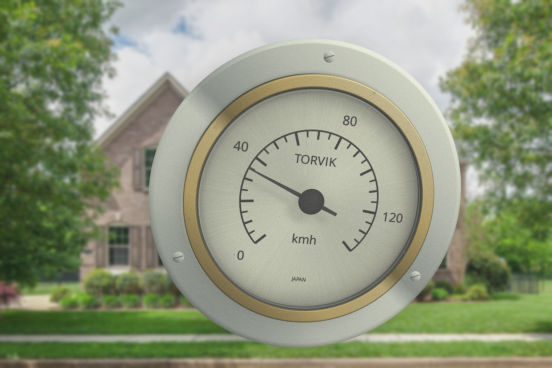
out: 35 km/h
